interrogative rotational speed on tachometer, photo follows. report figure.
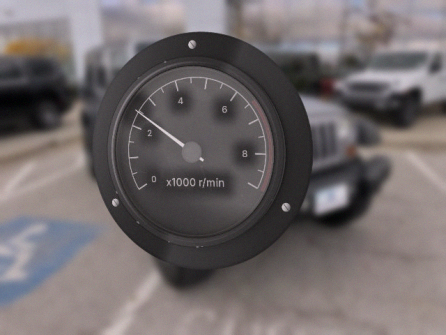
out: 2500 rpm
